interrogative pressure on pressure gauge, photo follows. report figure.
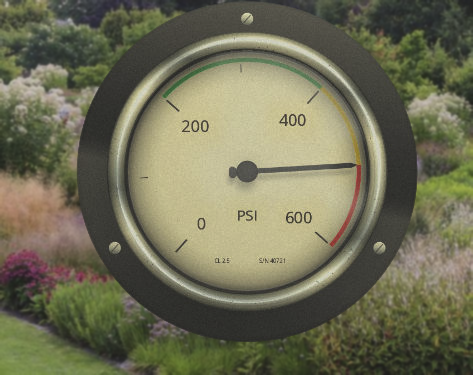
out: 500 psi
